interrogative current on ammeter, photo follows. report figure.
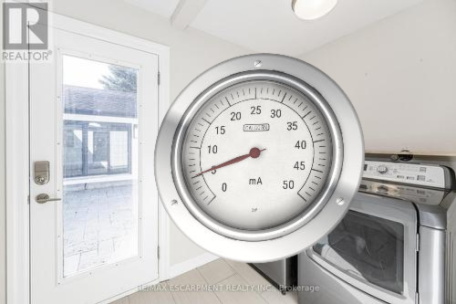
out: 5 mA
